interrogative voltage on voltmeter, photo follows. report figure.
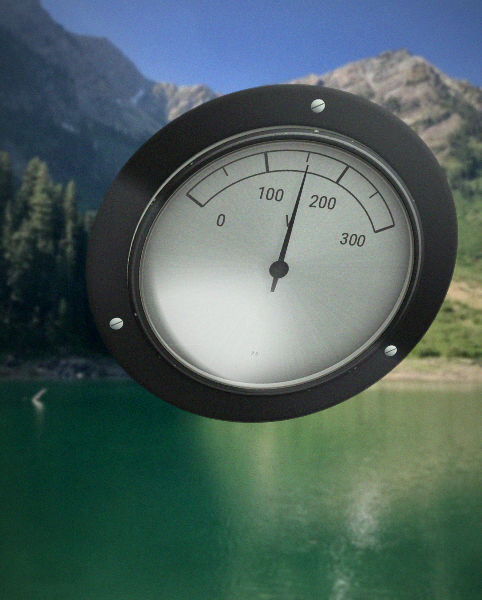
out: 150 V
